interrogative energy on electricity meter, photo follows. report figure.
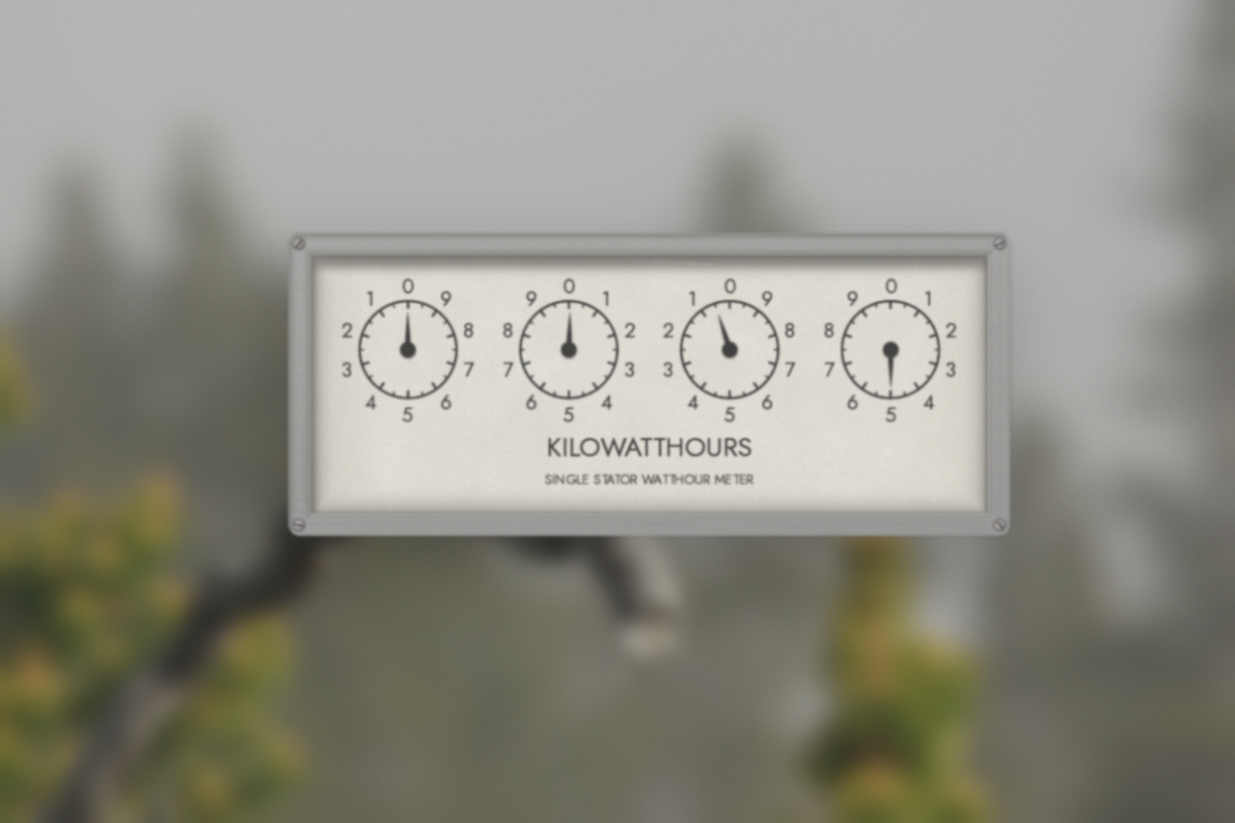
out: 5 kWh
